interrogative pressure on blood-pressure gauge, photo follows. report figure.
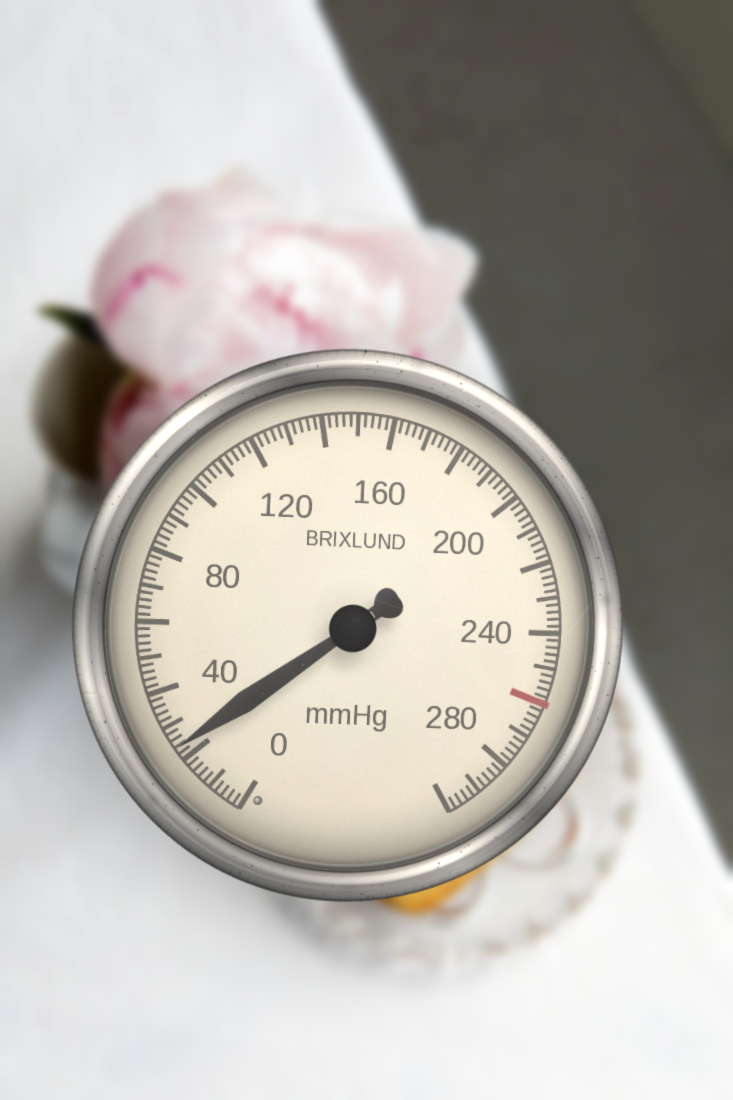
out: 24 mmHg
